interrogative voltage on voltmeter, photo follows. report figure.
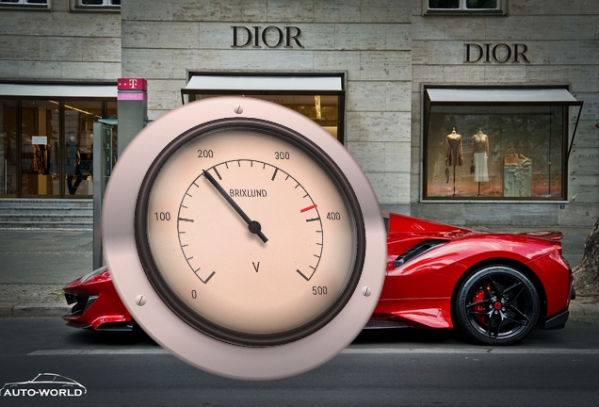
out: 180 V
